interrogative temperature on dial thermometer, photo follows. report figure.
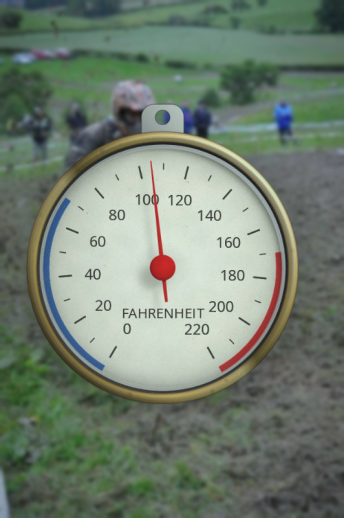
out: 105 °F
